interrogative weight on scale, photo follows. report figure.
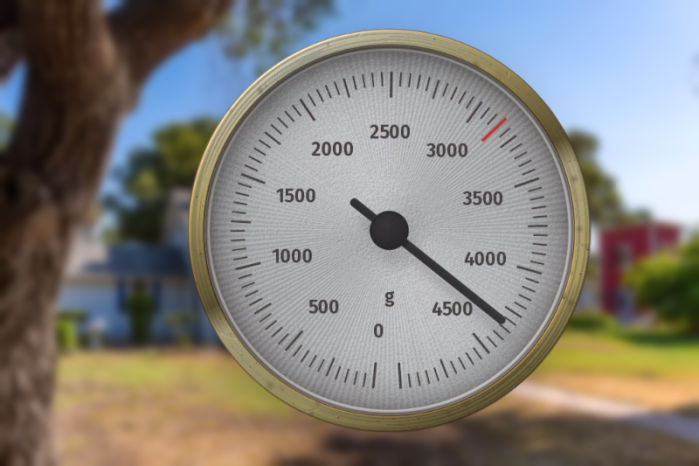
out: 4325 g
